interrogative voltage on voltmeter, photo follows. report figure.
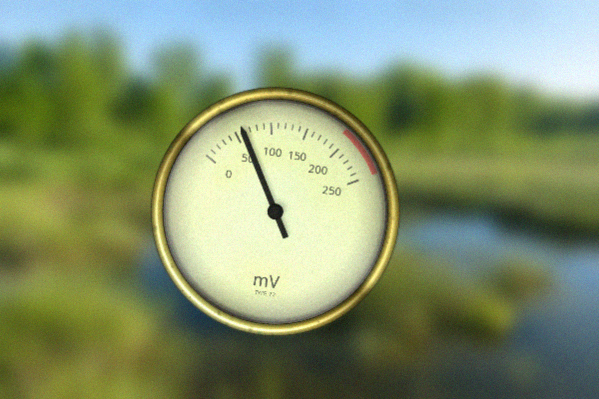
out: 60 mV
